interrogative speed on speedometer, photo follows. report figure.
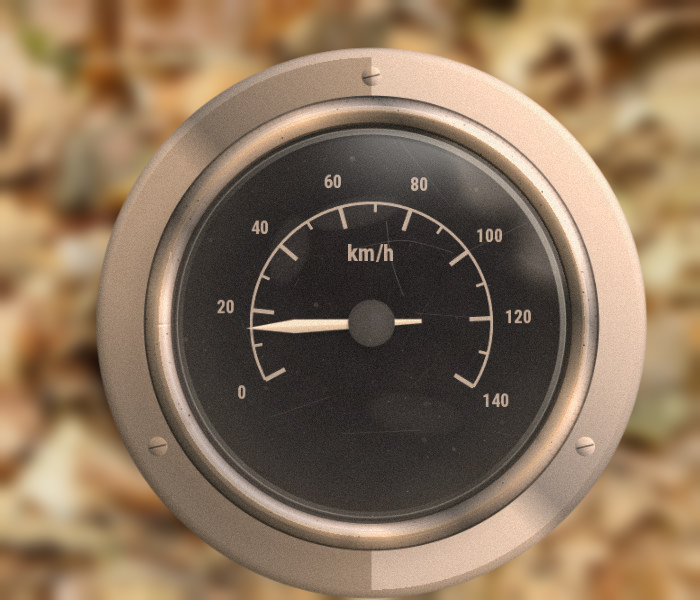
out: 15 km/h
